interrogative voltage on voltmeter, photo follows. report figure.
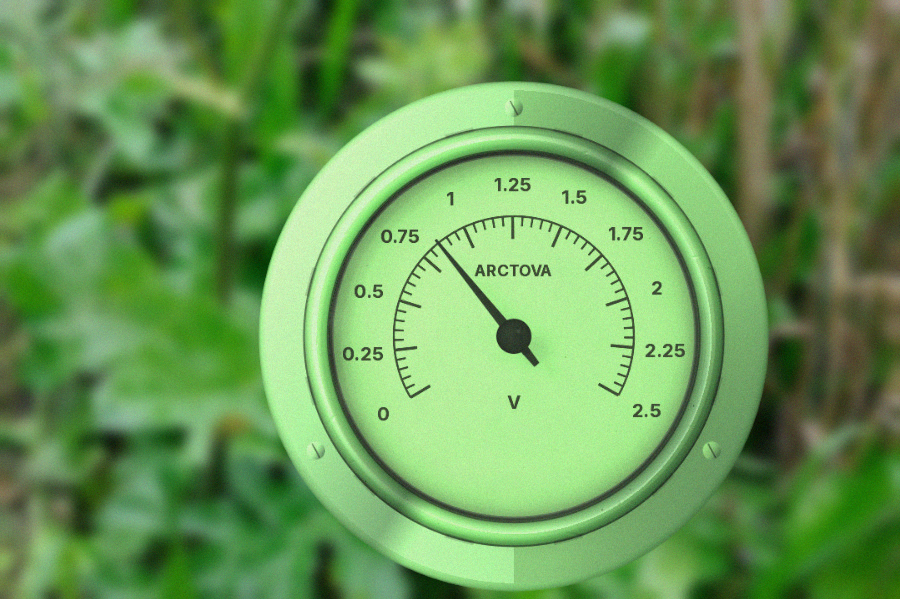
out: 0.85 V
